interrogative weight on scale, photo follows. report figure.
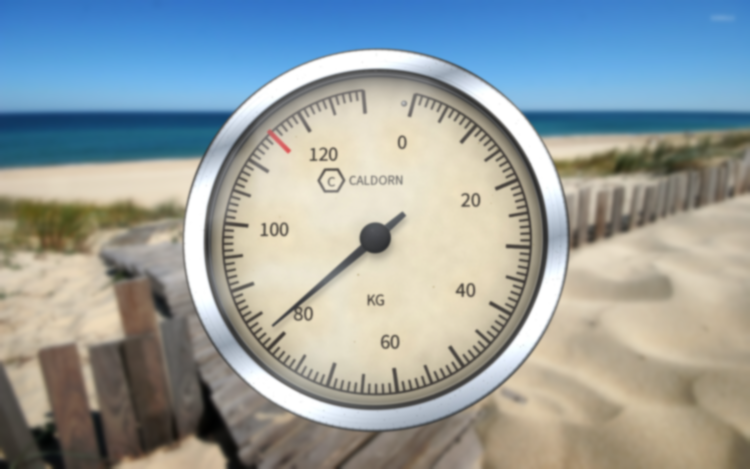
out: 82 kg
